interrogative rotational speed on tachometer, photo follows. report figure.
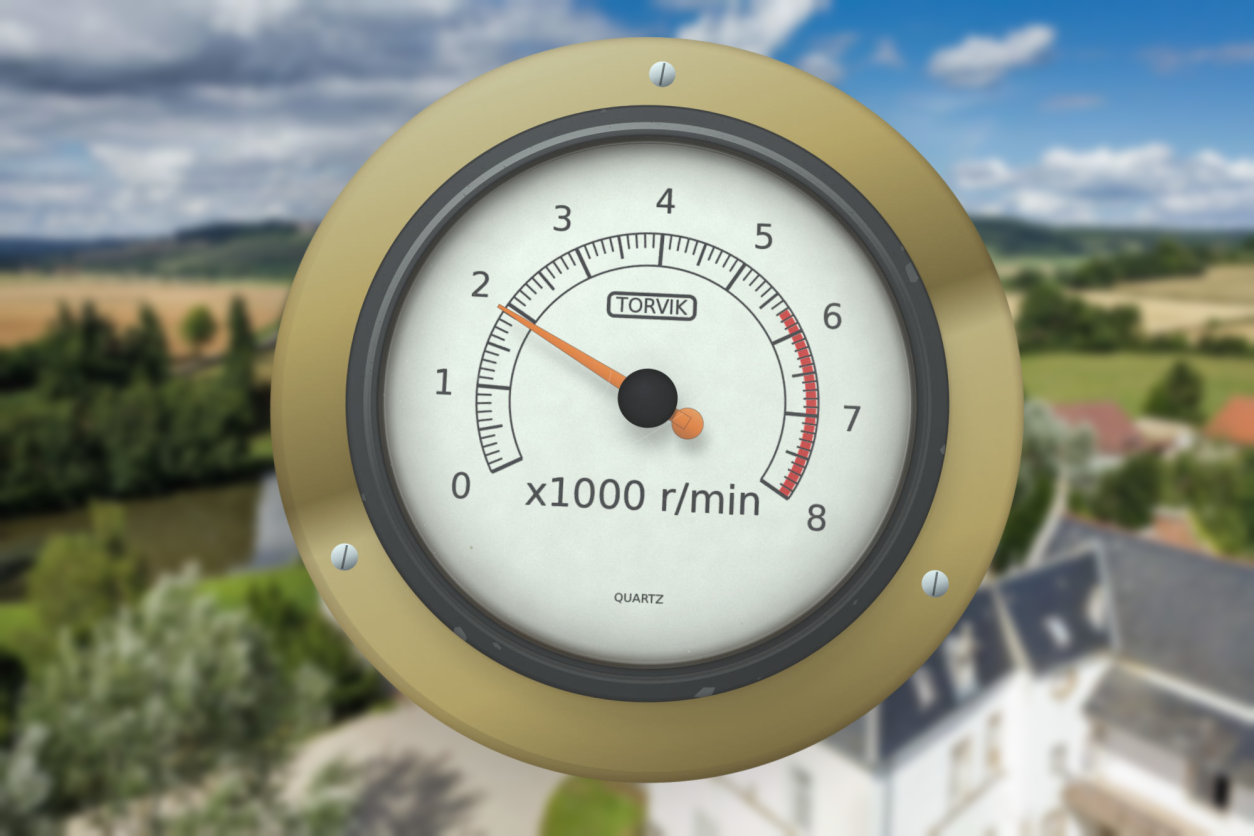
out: 1900 rpm
